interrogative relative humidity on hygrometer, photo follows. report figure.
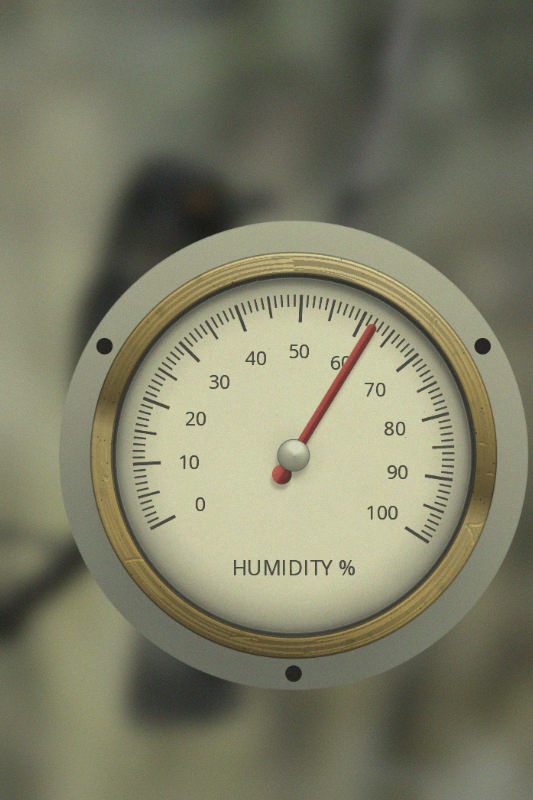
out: 62 %
